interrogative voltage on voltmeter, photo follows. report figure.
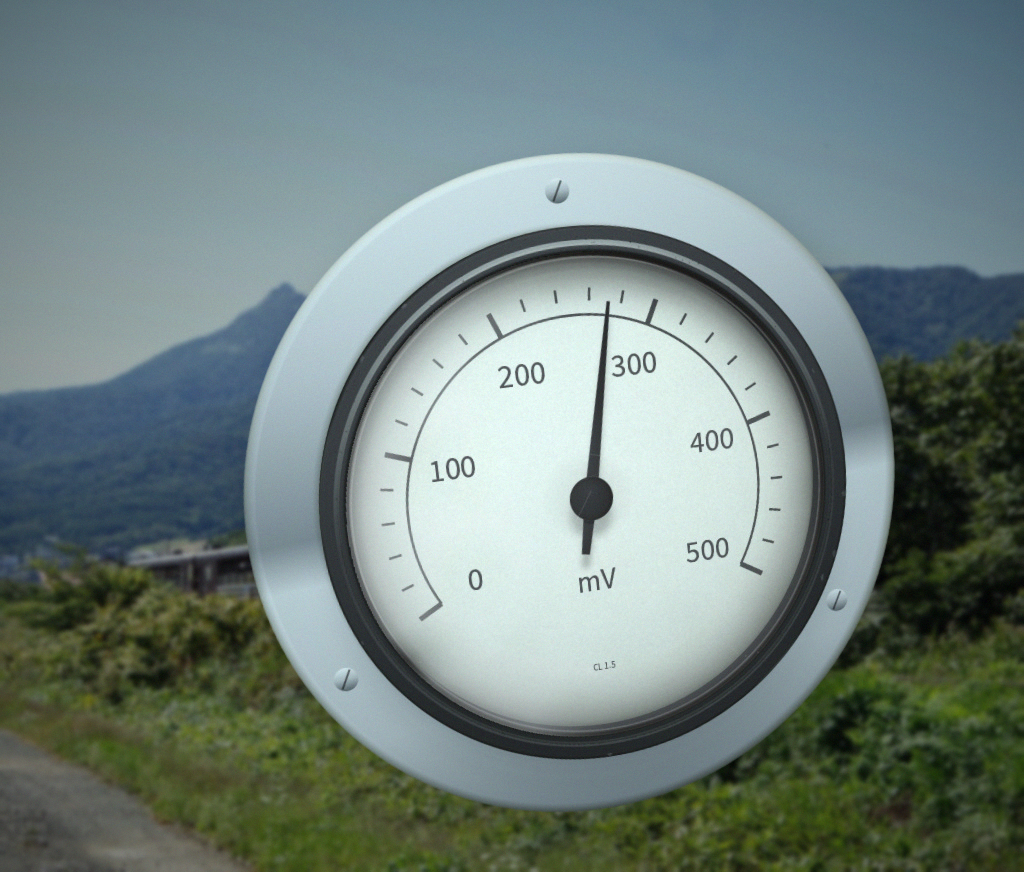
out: 270 mV
